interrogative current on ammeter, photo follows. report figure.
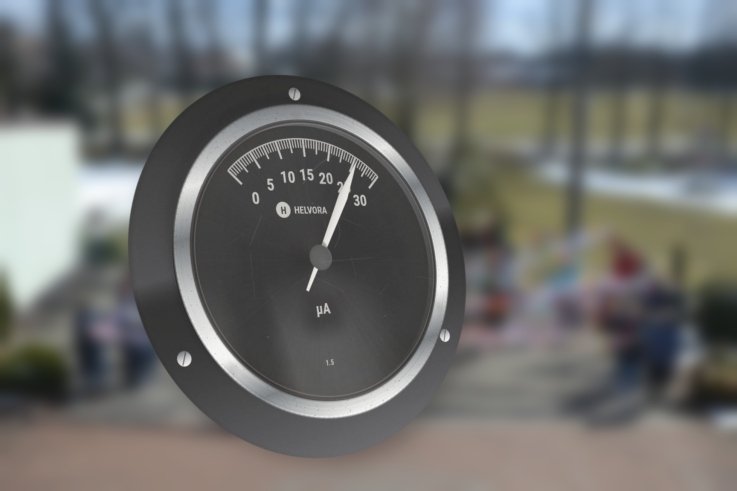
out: 25 µA
